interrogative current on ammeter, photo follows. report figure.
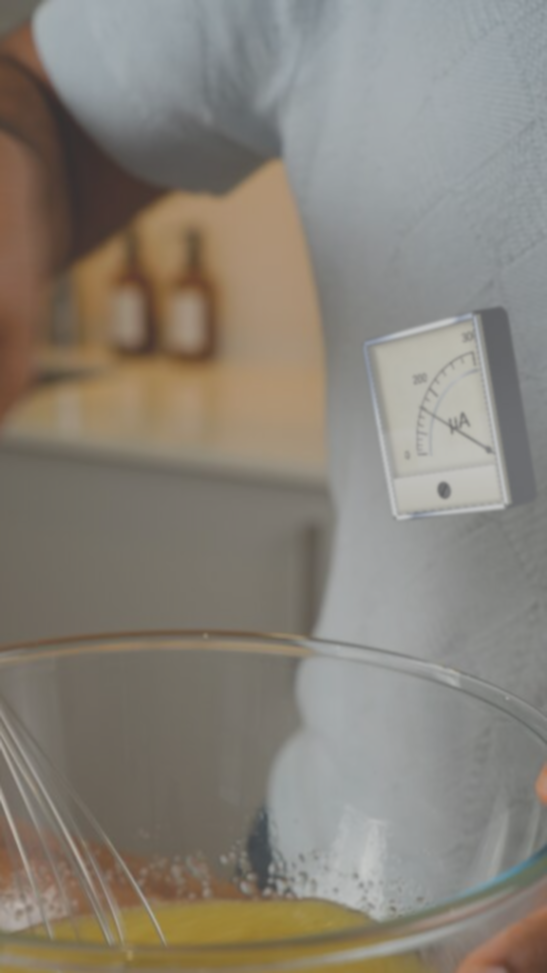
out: 160 µA
